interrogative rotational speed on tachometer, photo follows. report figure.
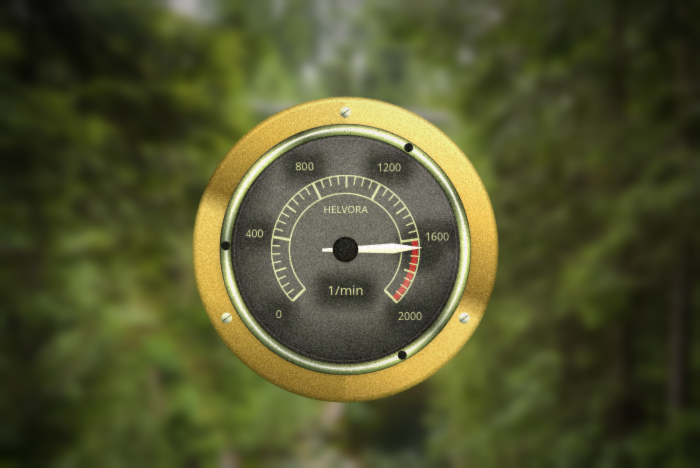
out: 1650 rpm
